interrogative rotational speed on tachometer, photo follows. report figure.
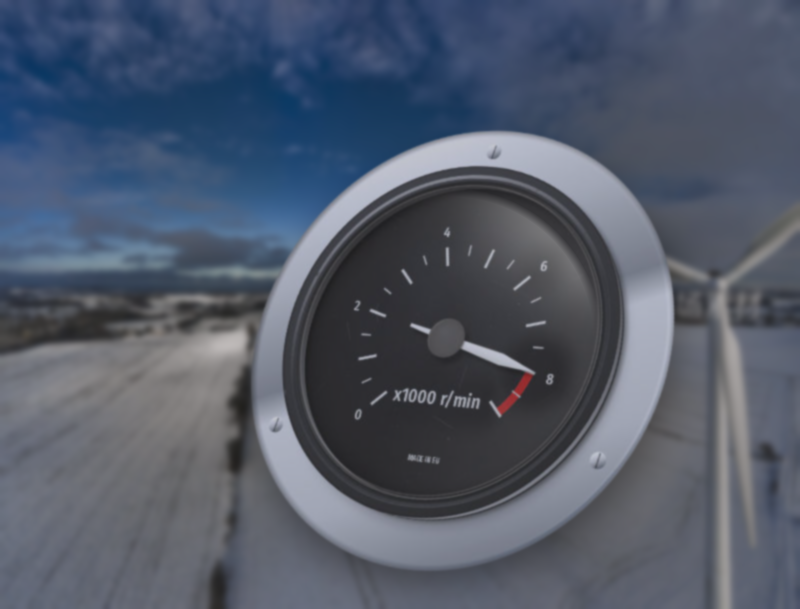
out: 8000 rpm
